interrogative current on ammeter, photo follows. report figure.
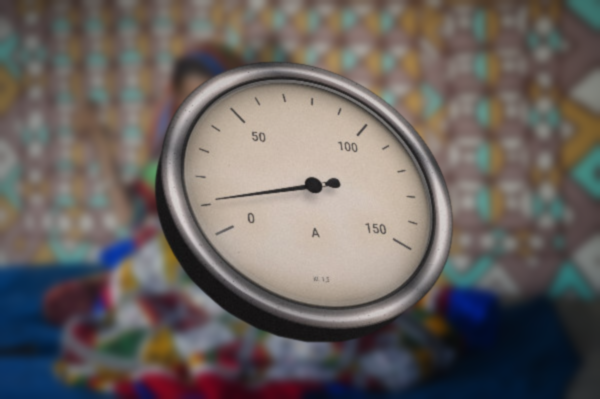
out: 10 A
